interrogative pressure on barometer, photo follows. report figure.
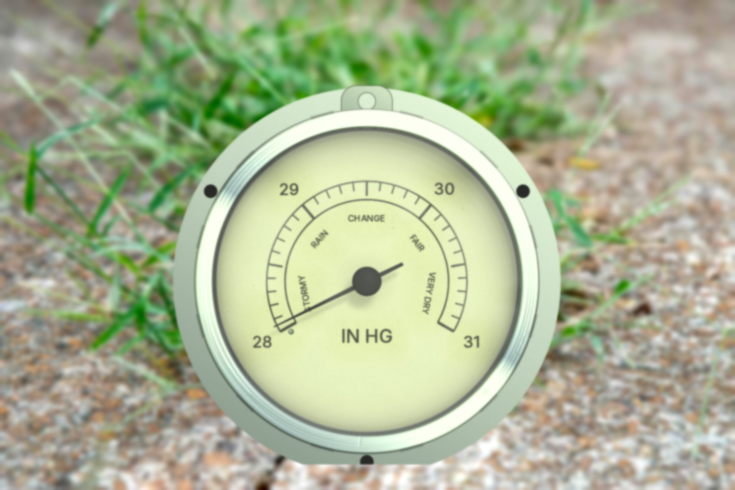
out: 28.05 inHg
